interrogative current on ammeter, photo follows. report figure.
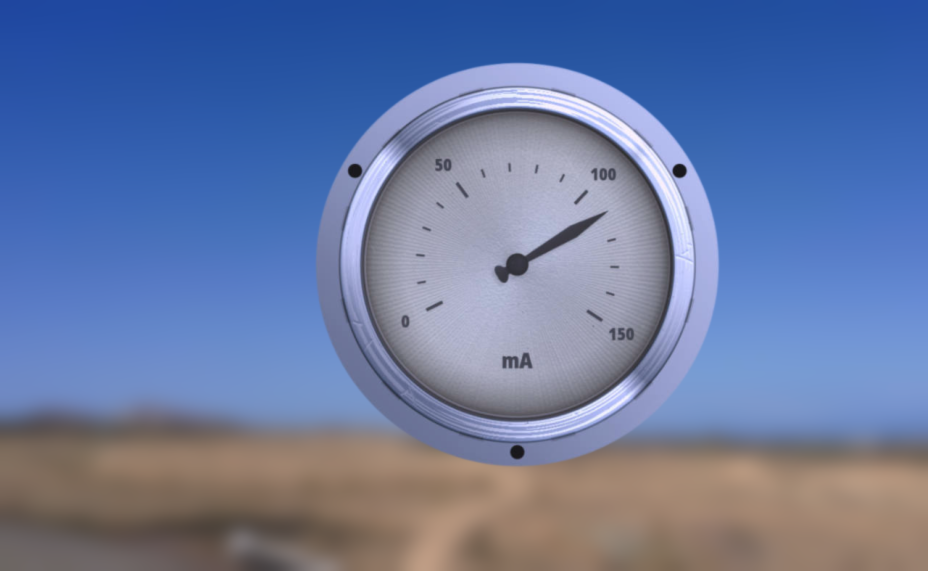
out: 110 mA
